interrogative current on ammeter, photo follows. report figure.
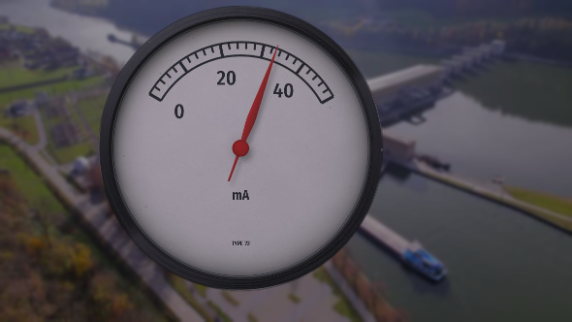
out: 33 mA
